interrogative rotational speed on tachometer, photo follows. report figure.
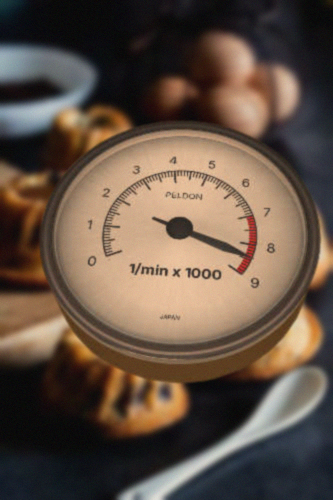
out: 8500 rpm
